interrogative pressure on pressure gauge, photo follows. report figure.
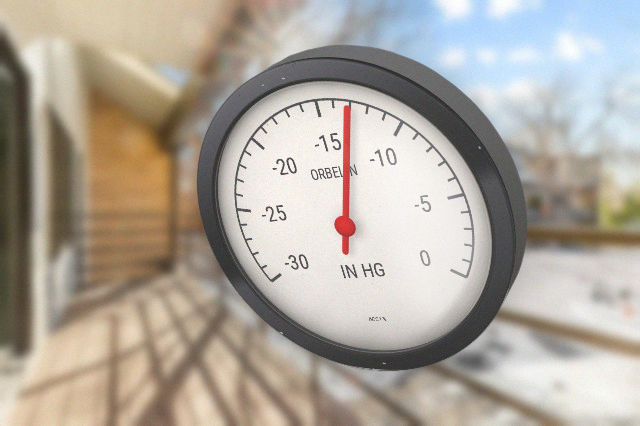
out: -13 inHg
